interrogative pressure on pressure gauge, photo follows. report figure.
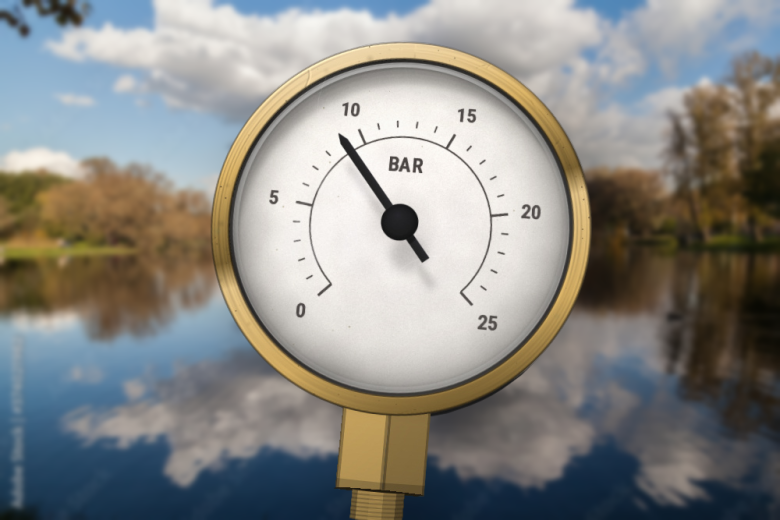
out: 9 bar
